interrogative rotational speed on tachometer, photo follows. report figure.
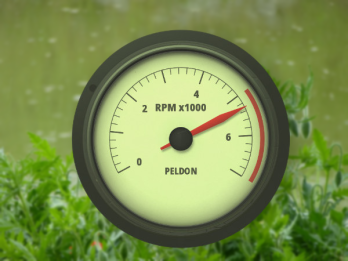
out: 5300 rpm
